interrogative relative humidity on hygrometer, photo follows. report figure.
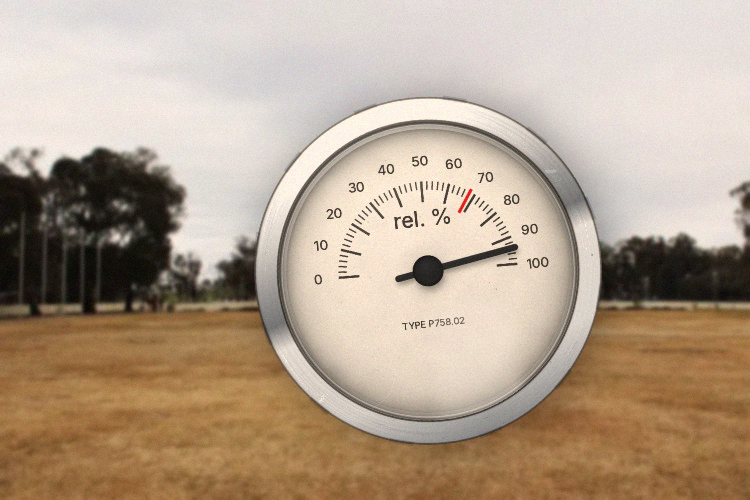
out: 94 %
